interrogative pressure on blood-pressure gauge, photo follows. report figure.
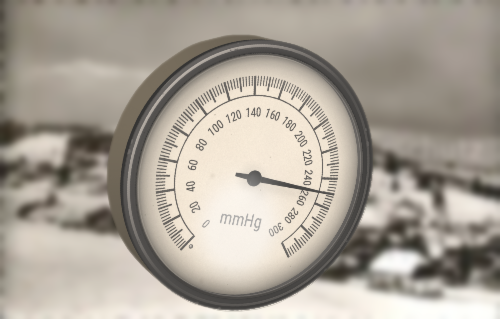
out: 250 mmHg
